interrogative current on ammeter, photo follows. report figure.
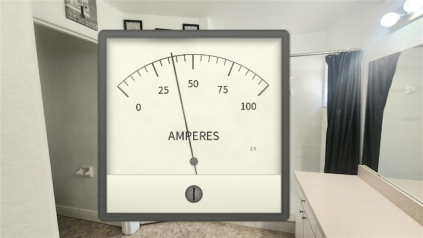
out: 37.5 A
